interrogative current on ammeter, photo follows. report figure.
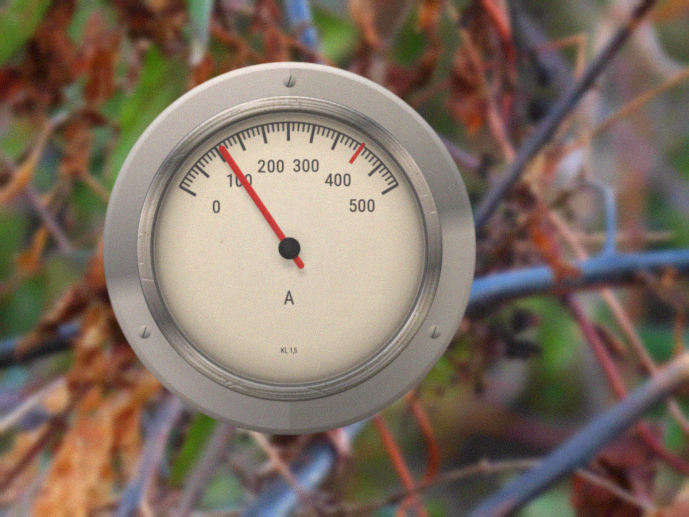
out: 110 A
